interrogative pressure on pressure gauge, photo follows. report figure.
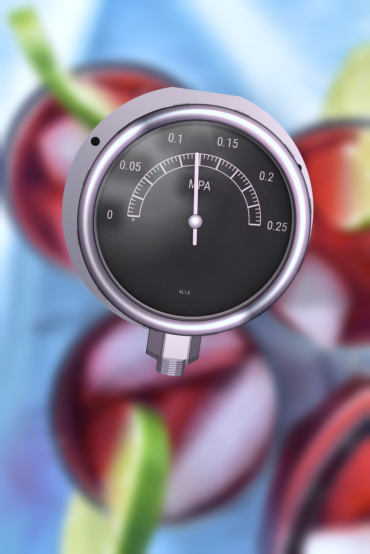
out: 0.12 MPa
